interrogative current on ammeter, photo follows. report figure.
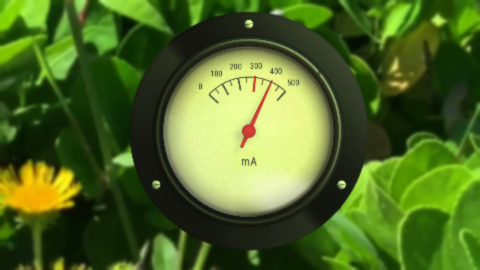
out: 400 mA
